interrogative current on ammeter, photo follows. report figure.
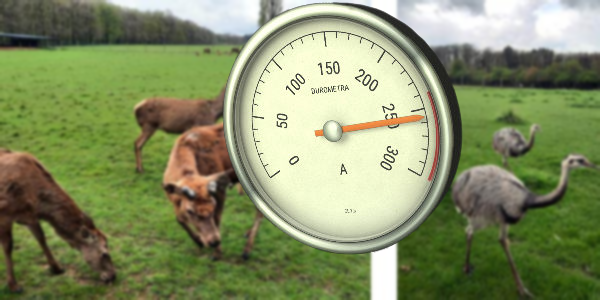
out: 255 A
